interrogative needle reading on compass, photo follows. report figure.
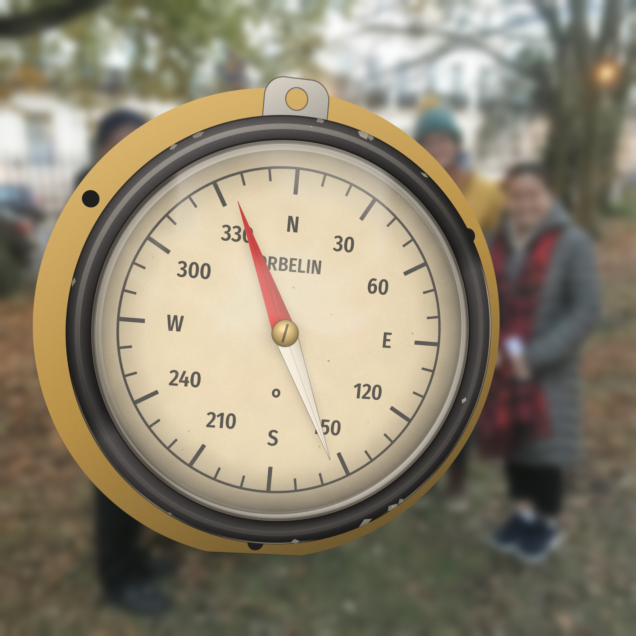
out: 335 °
